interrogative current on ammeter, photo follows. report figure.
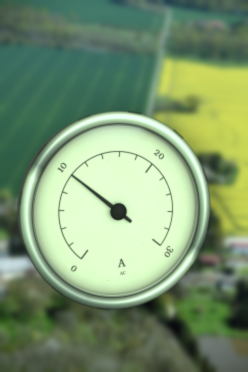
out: 10 A
